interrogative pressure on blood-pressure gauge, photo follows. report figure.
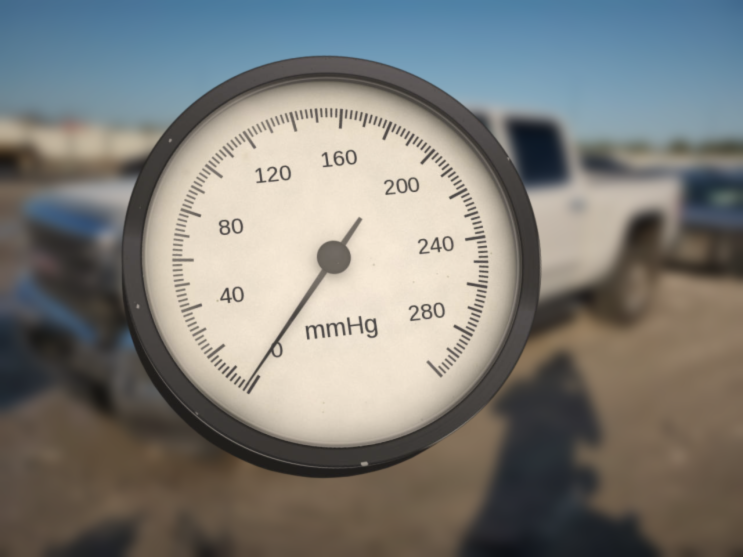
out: 2 mmHg
